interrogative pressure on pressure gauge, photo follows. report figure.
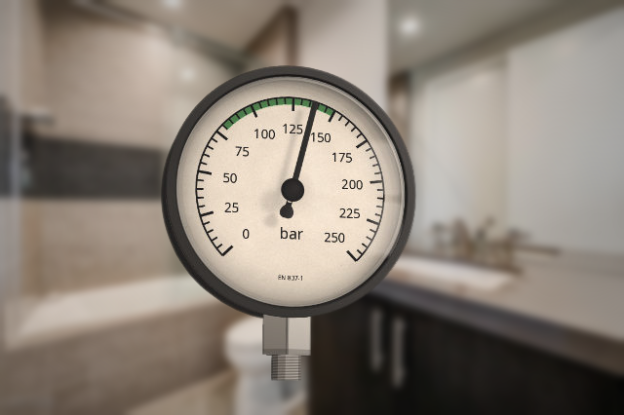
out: 137.5 bar
